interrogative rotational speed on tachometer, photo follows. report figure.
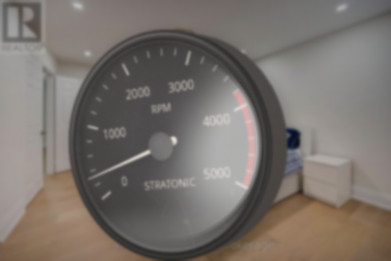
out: 300 rpm
